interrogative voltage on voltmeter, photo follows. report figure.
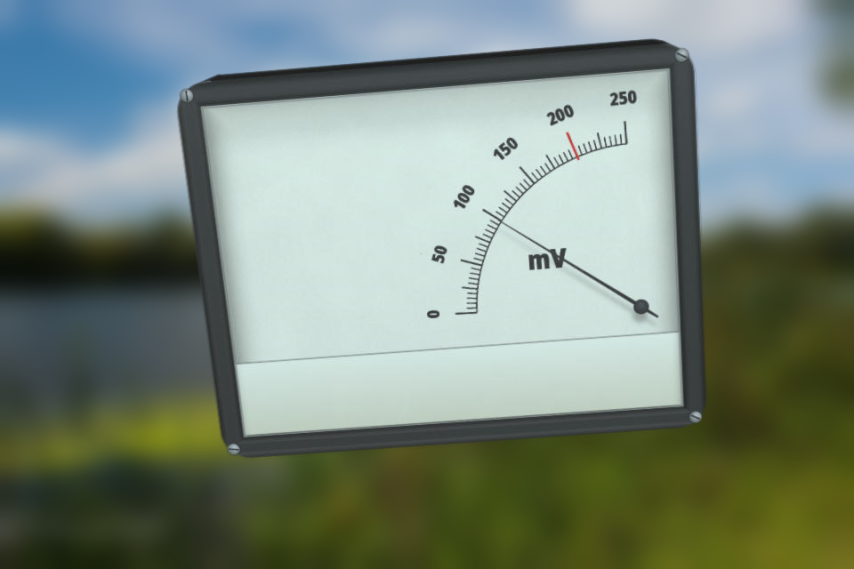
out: 100 mV
